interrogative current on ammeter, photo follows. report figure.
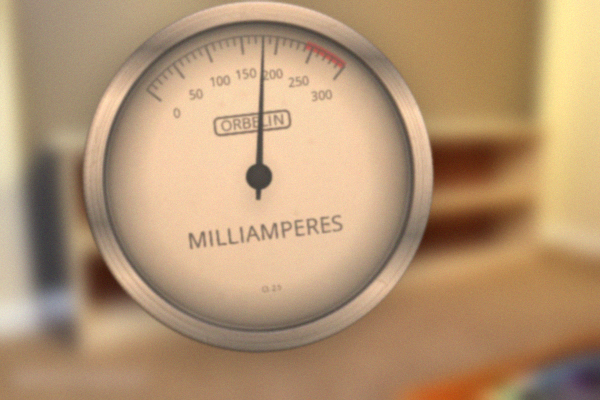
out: 180 mA
